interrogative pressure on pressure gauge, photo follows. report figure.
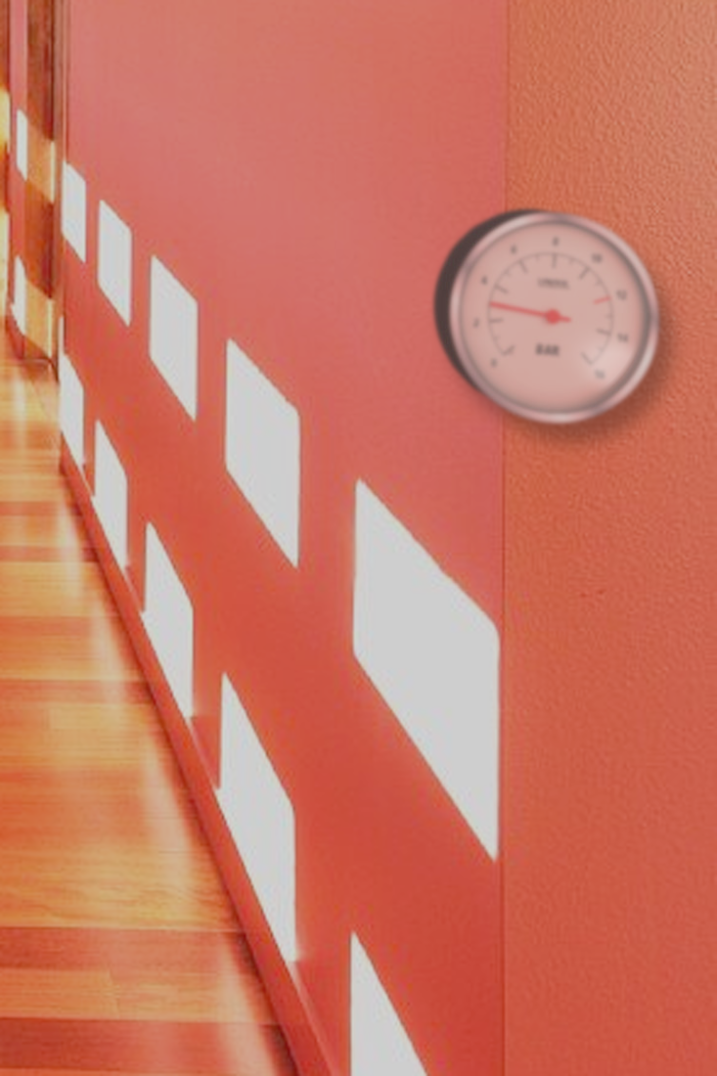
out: 3 bar
